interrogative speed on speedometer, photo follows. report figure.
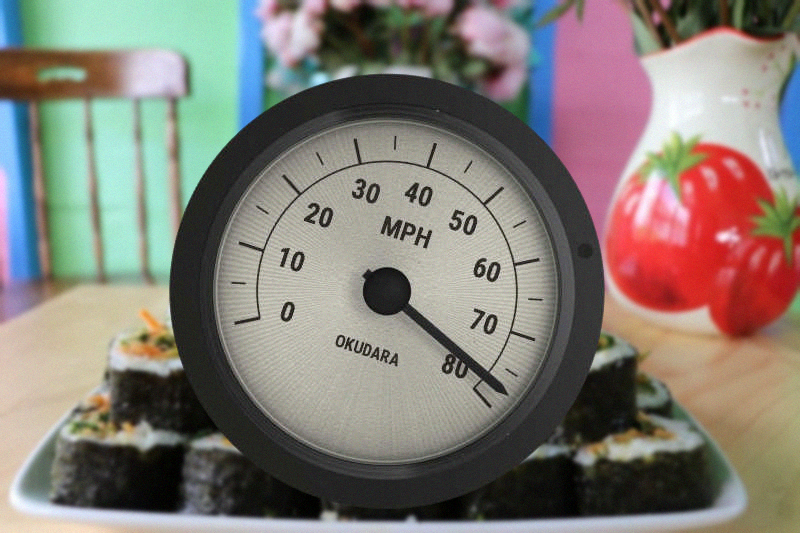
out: 77.5 mph
